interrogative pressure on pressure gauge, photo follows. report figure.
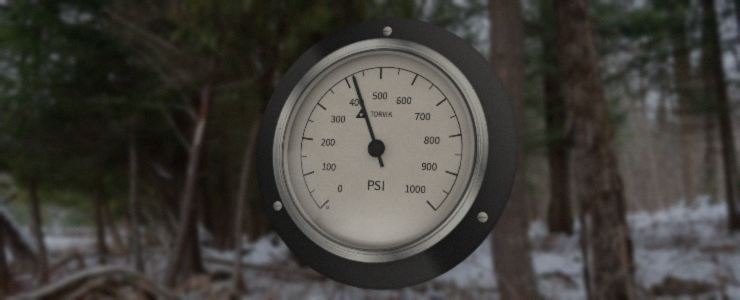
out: 425 psi
